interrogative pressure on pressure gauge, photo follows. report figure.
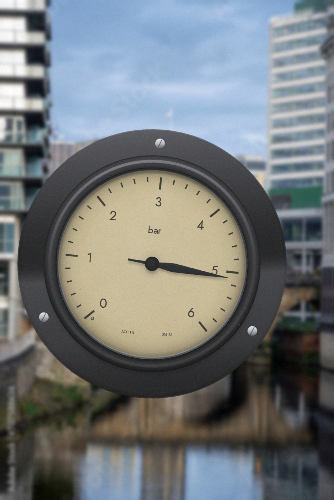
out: 5.1 bar
